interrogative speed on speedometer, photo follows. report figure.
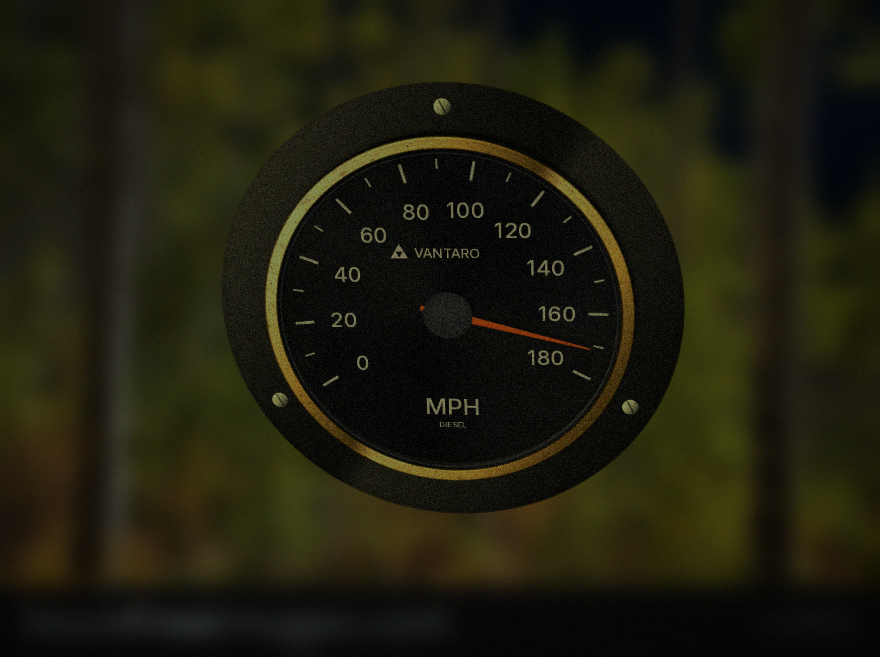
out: 170 mph
